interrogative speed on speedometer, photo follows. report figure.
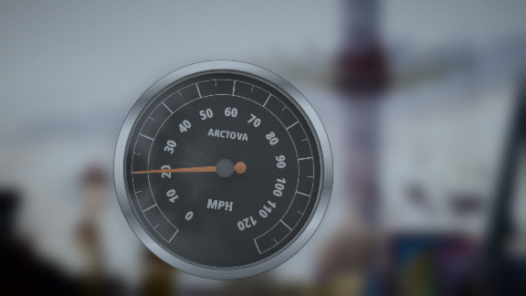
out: 20 mph
